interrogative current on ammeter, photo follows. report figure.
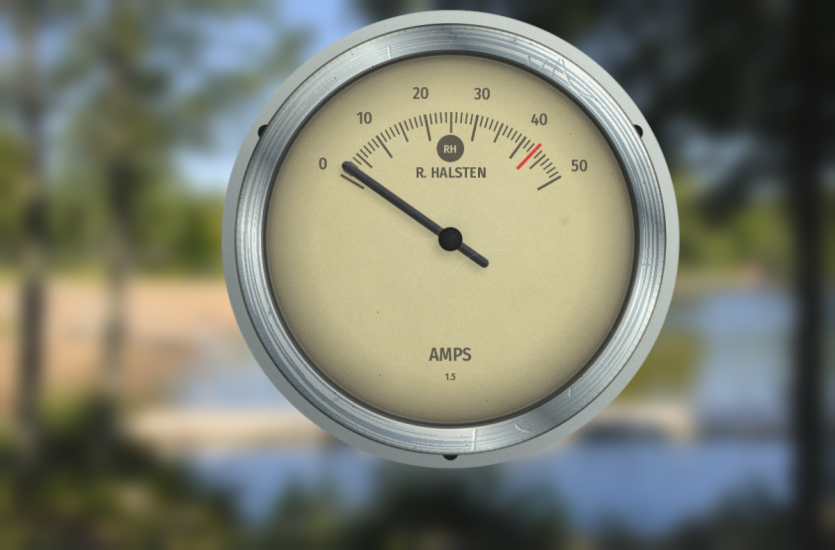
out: 2 A
